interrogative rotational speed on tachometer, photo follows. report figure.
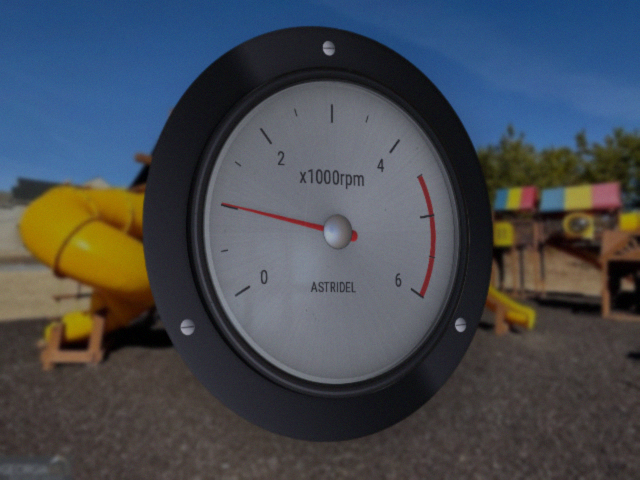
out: 1000 rpm
